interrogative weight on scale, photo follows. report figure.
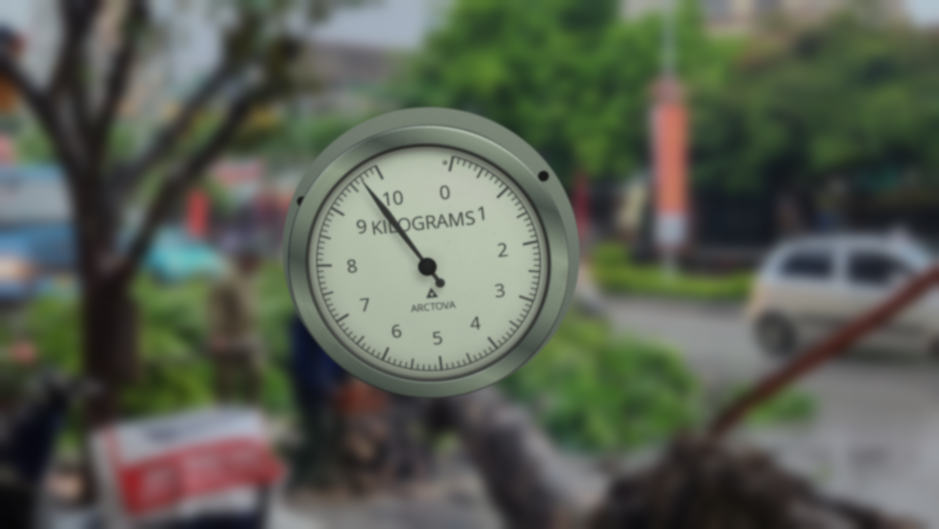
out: 9.7 kg
